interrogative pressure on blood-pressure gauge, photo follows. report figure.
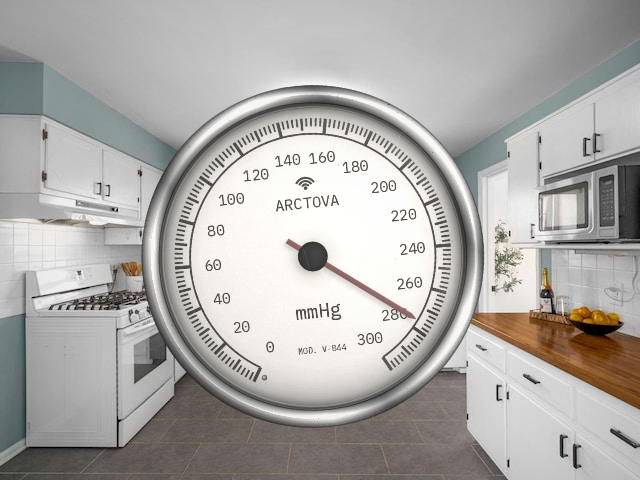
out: 276 mmHg
